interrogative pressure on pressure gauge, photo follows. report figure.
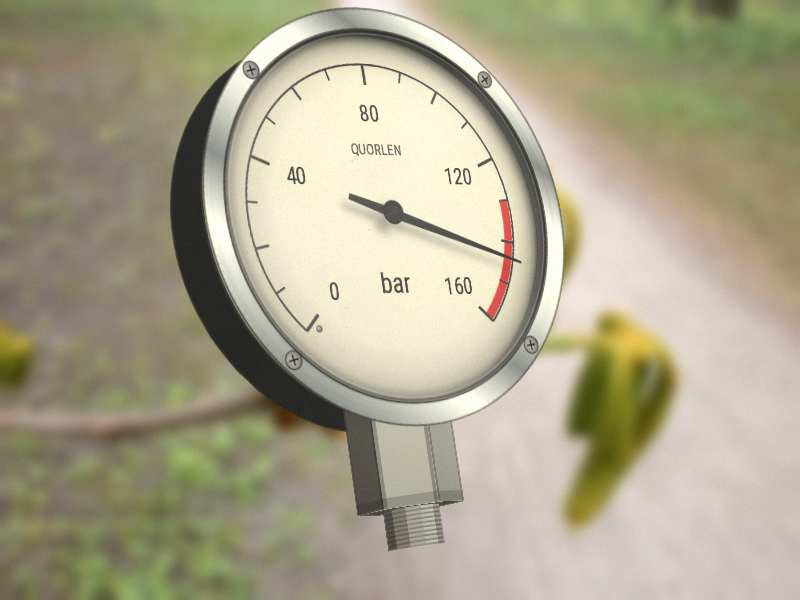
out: 145 bar
